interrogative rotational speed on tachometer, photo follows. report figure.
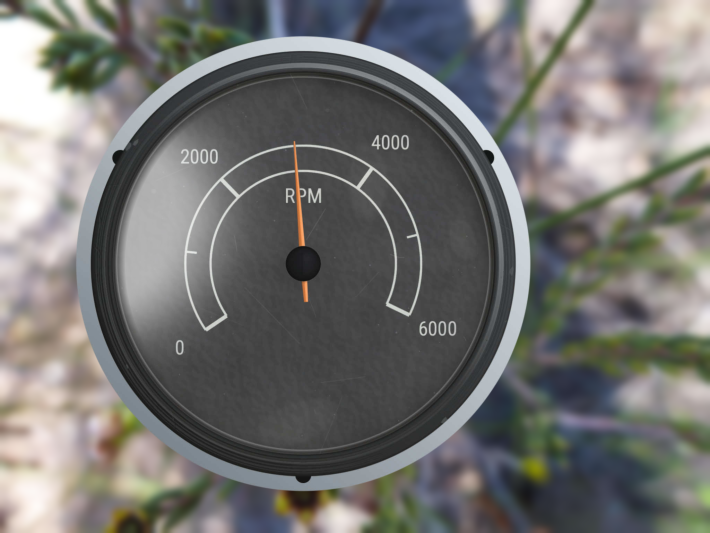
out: 3000 rpm
